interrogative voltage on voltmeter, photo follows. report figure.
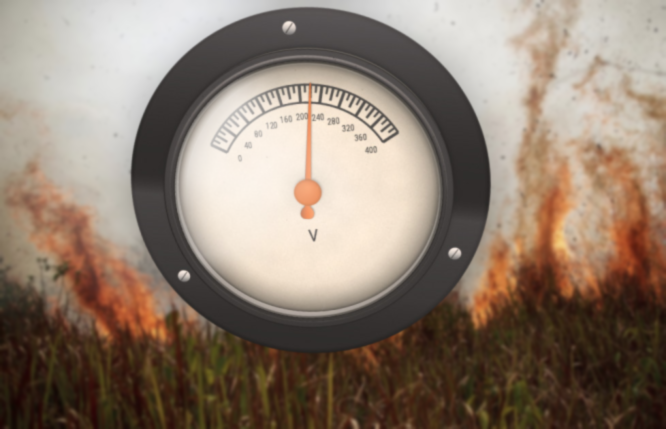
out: 220 V
